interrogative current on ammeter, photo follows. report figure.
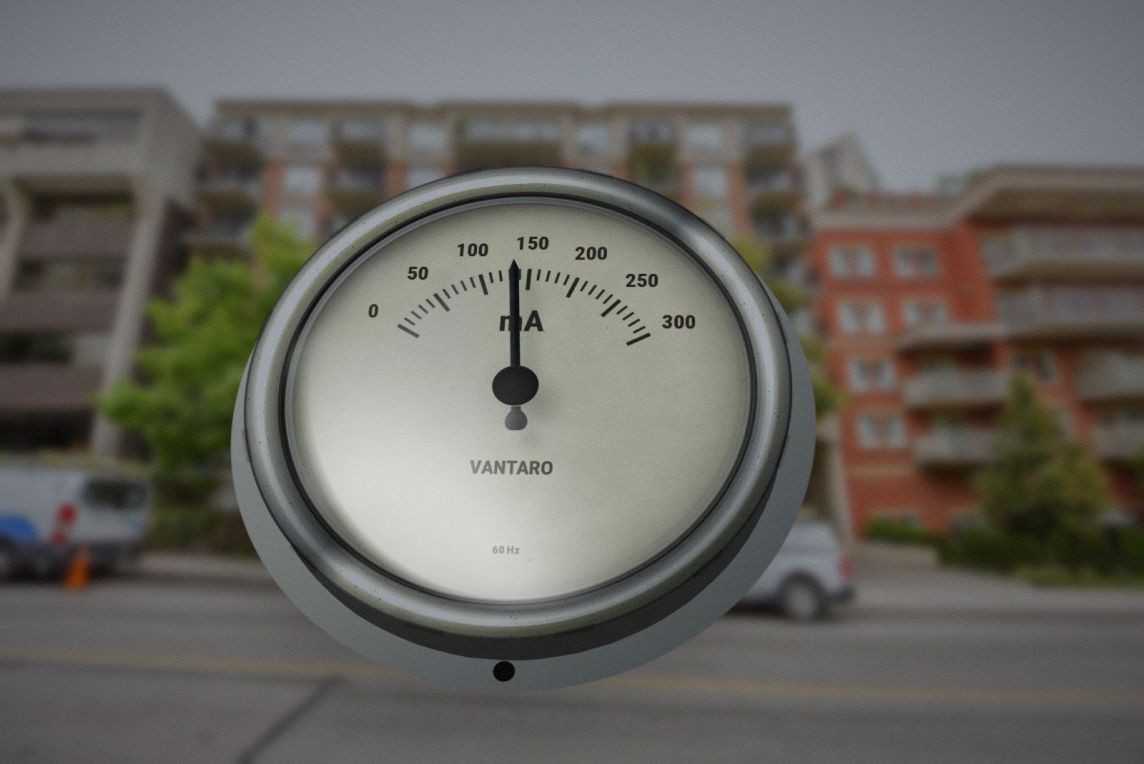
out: 135 mA
